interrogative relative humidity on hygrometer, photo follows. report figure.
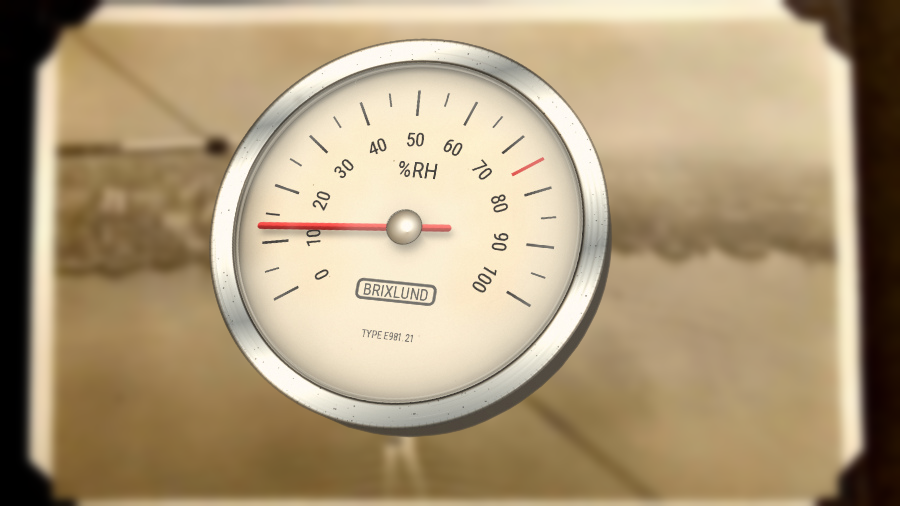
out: 12.5 %
